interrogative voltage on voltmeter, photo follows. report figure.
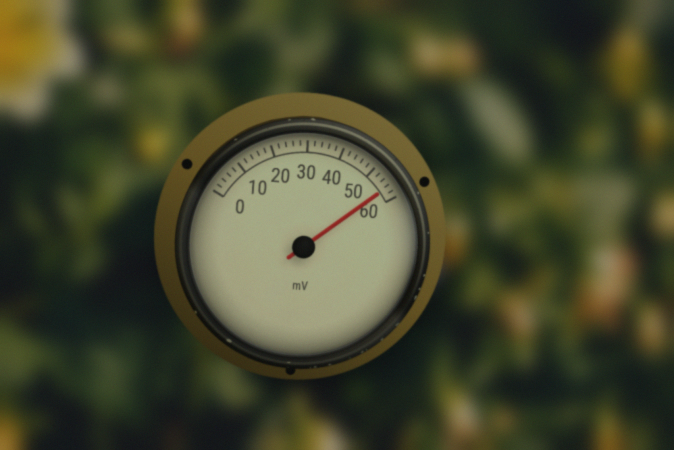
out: 56 mV
